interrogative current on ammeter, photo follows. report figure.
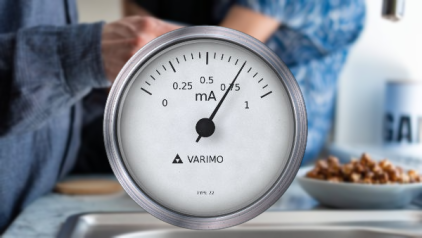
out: 0.75 mA
